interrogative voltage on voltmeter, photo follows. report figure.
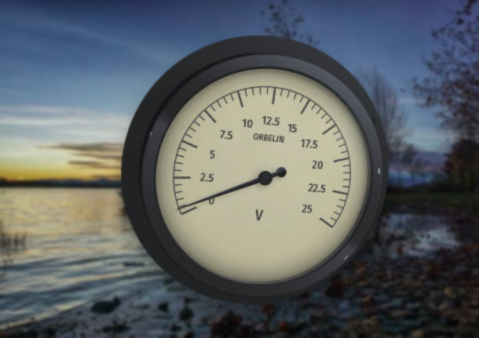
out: 0.5 V
